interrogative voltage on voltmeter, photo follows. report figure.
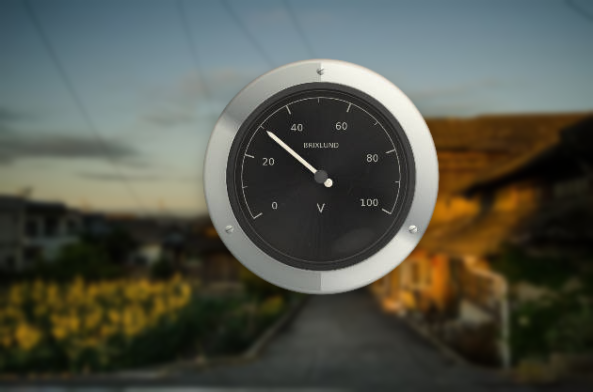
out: 30 V
